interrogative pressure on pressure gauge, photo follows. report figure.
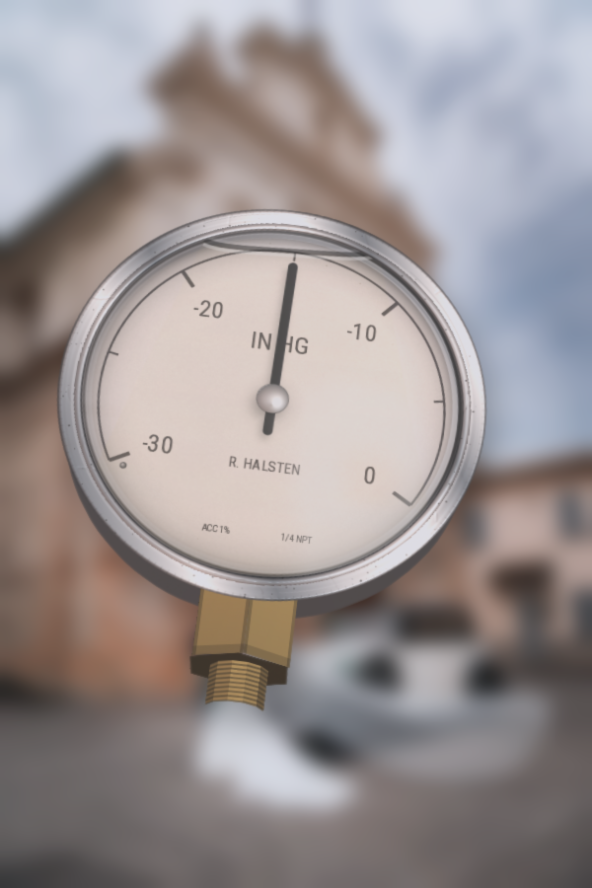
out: -15 inHg
